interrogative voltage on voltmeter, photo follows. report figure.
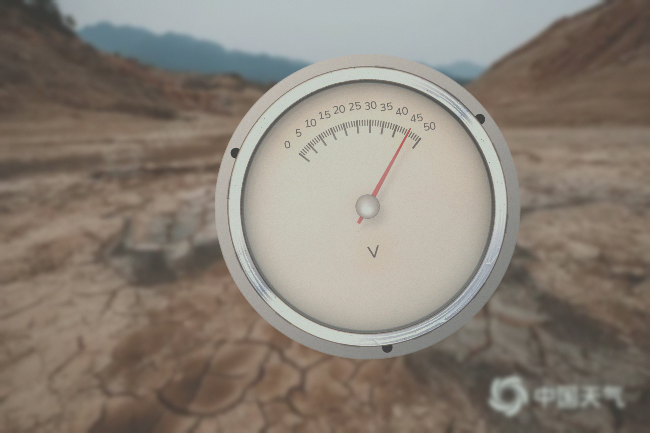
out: 45 V
